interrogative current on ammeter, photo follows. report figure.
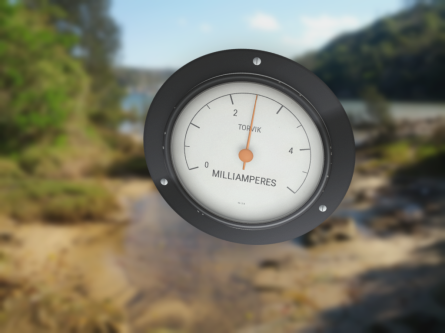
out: 2.5 mA
